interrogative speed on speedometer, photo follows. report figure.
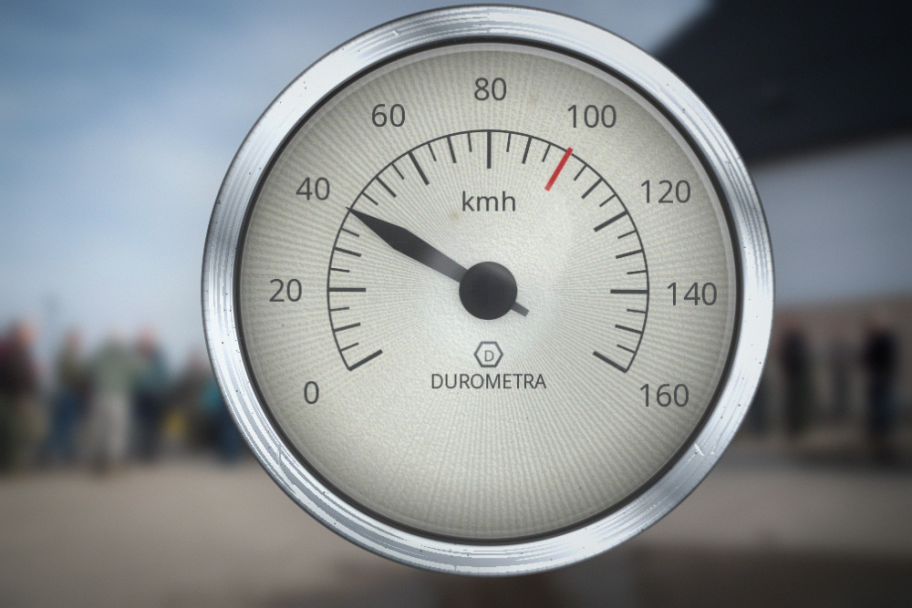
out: 40 km/h
